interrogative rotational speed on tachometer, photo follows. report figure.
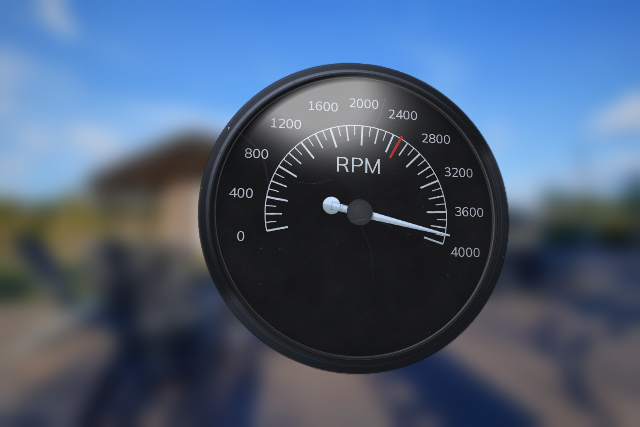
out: 3900 rpm
